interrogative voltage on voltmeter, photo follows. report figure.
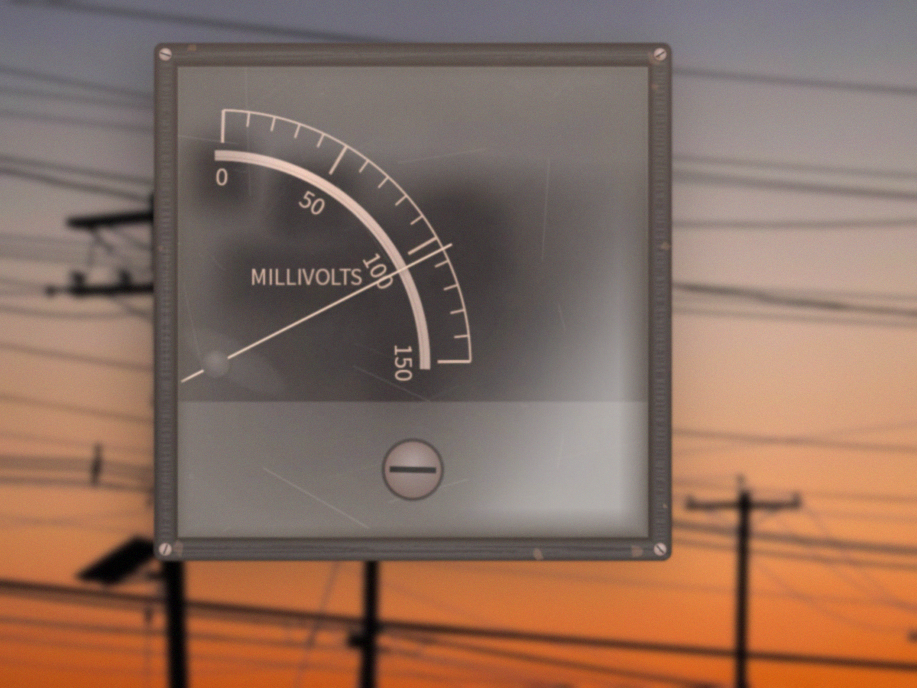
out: 105 mV
